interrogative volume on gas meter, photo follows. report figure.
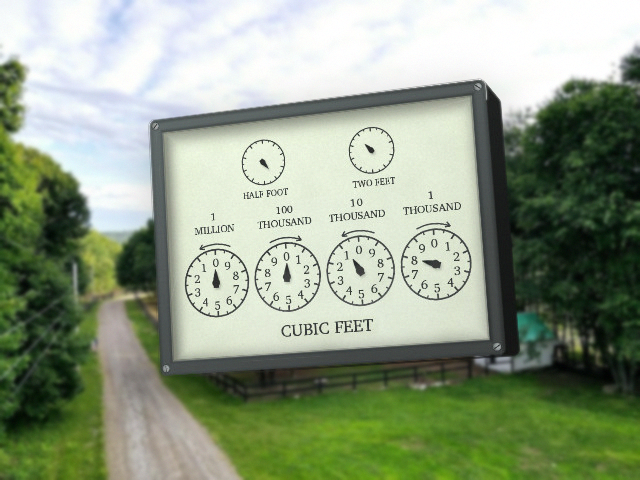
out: 800 ft³
